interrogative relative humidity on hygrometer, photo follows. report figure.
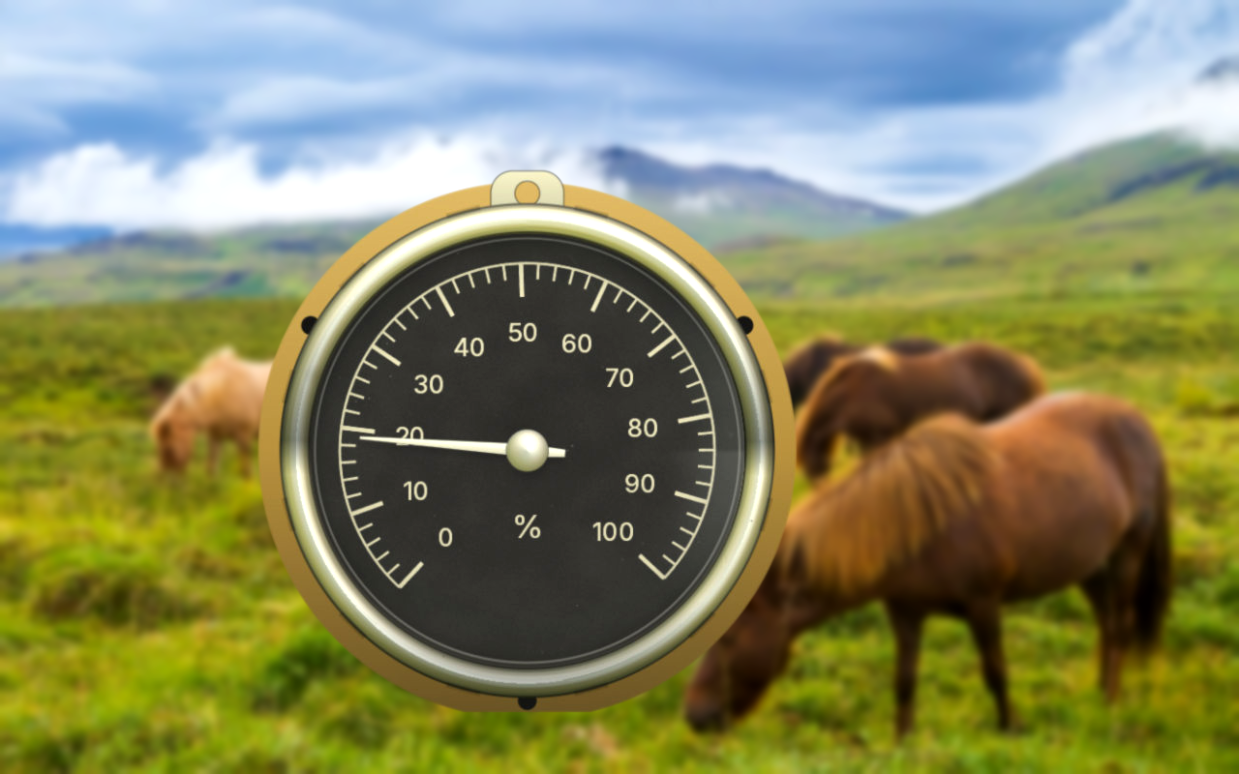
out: 19 %
